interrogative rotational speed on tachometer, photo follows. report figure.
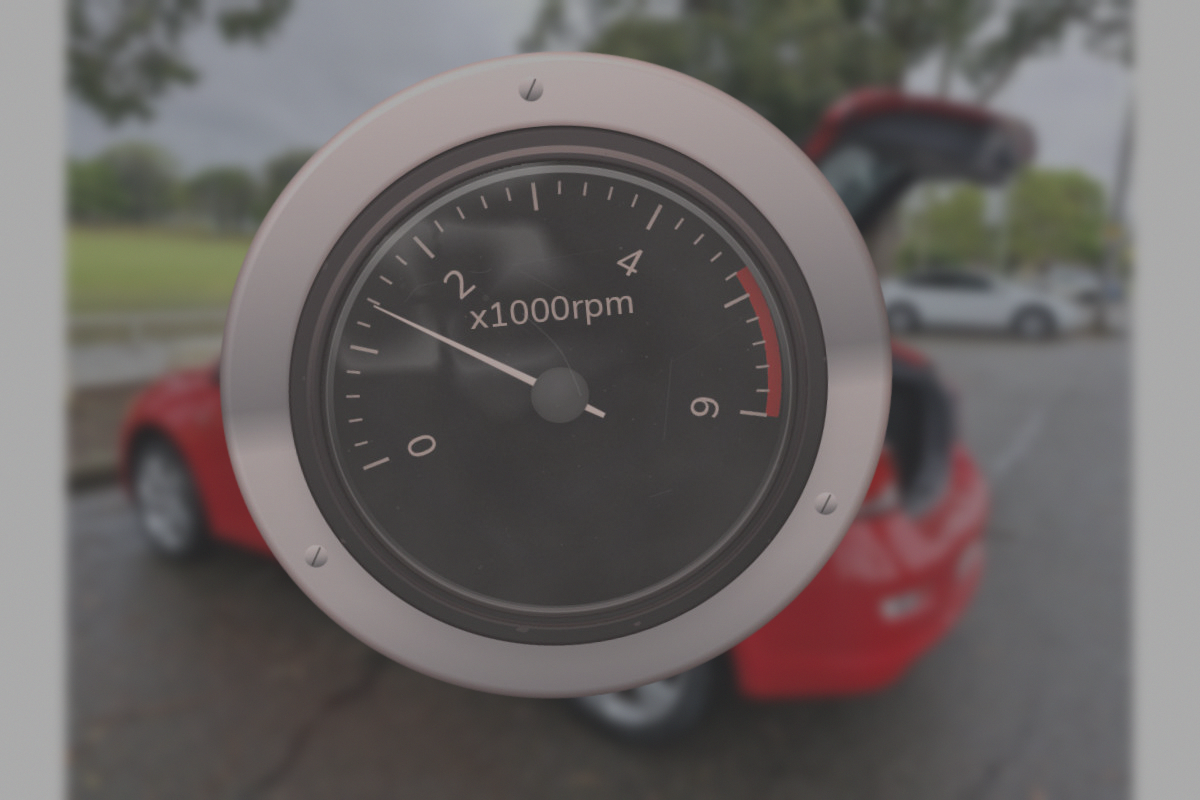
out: 1400 rpm
